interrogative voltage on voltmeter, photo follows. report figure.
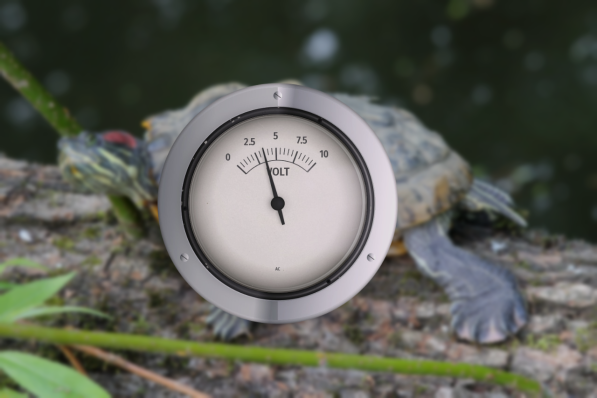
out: 3.5 V
